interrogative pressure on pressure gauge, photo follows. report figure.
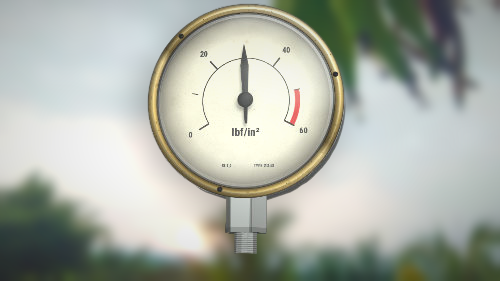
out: 30 psi
